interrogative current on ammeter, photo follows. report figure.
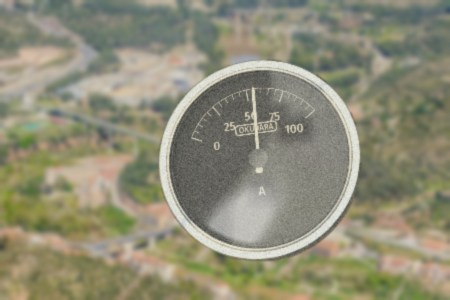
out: 55 A
